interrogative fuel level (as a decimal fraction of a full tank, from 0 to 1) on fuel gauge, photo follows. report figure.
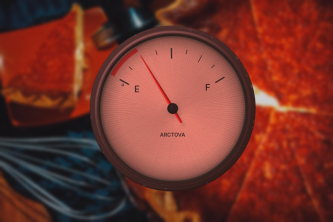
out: 0.25
